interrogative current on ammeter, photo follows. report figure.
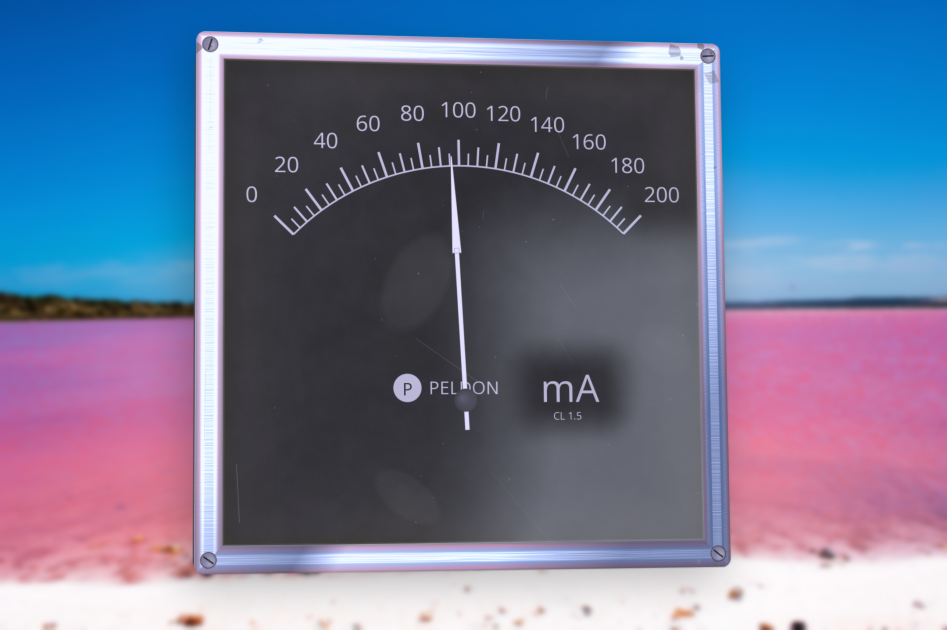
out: 95 mA
